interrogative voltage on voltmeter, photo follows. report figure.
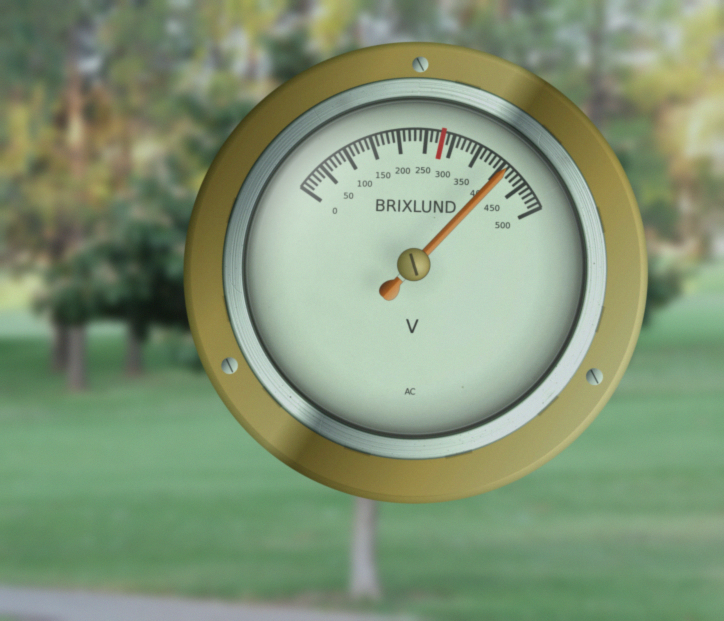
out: 410 V
